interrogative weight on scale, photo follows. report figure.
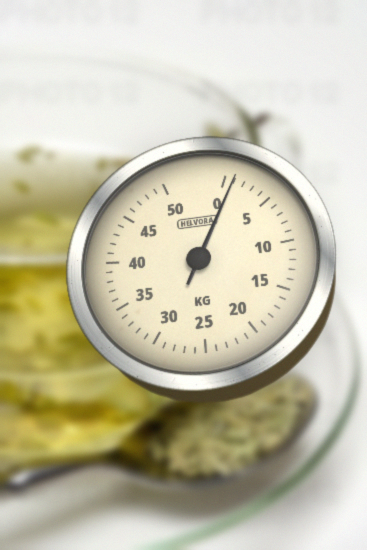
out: 1 kg
